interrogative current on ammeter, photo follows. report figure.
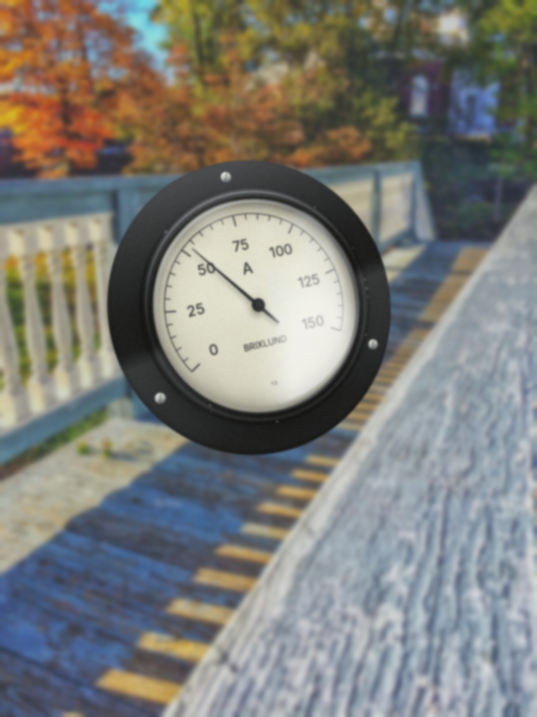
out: 52.5 A
